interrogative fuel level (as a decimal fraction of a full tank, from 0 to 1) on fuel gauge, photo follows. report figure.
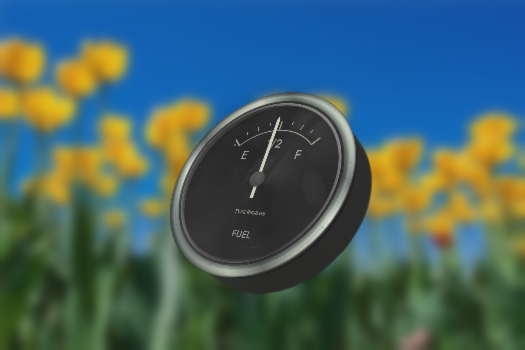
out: 0.5
